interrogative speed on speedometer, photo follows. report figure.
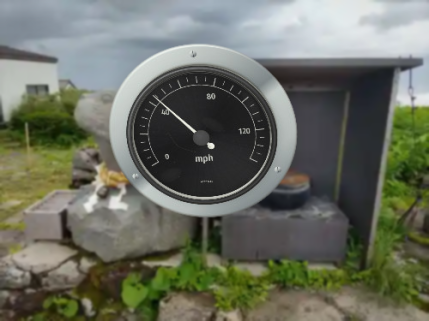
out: 45 mph
